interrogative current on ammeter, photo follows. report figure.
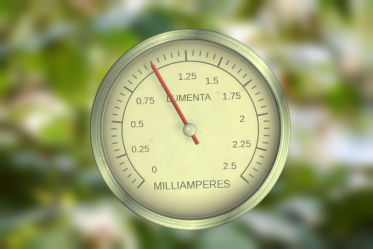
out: 1 mA
